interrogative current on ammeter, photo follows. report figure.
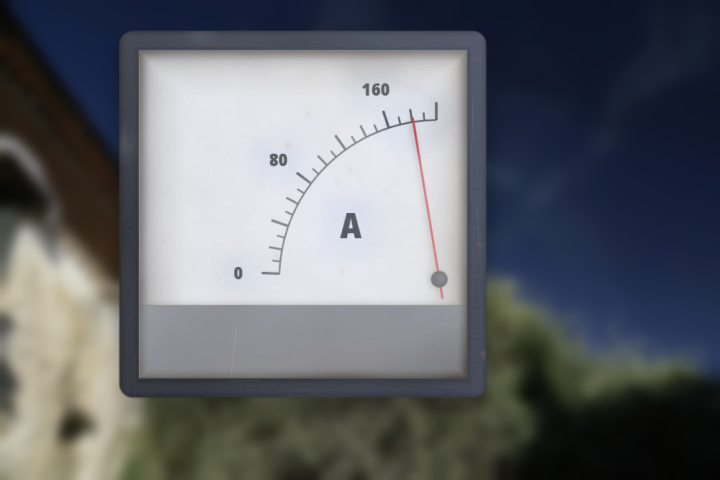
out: 180 A
